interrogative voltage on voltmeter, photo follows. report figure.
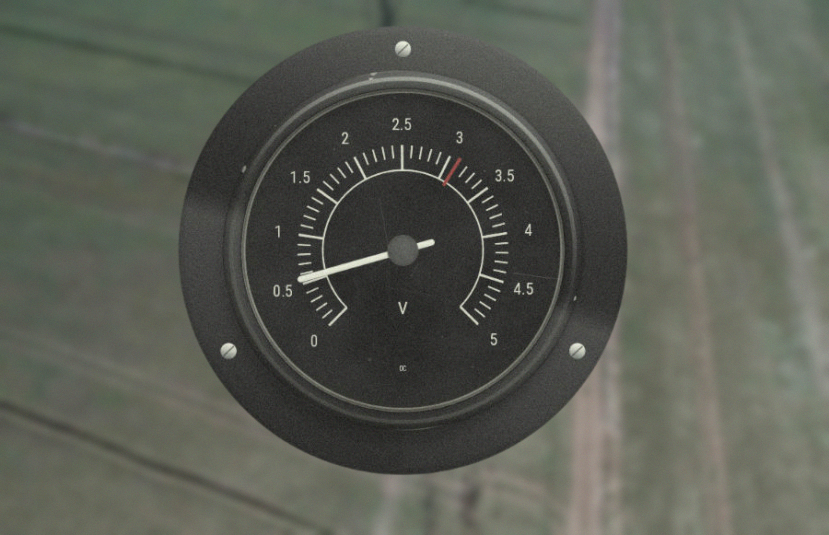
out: 0.55 V
